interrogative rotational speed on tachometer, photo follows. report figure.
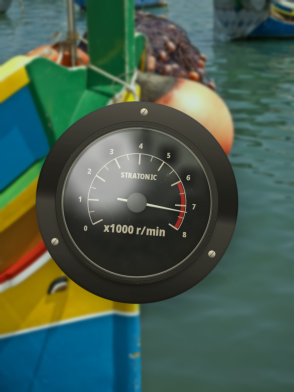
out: 7250 rpm
